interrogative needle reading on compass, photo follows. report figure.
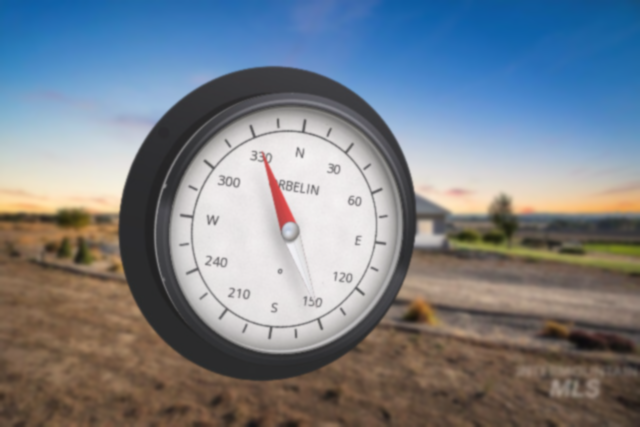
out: 330 °
